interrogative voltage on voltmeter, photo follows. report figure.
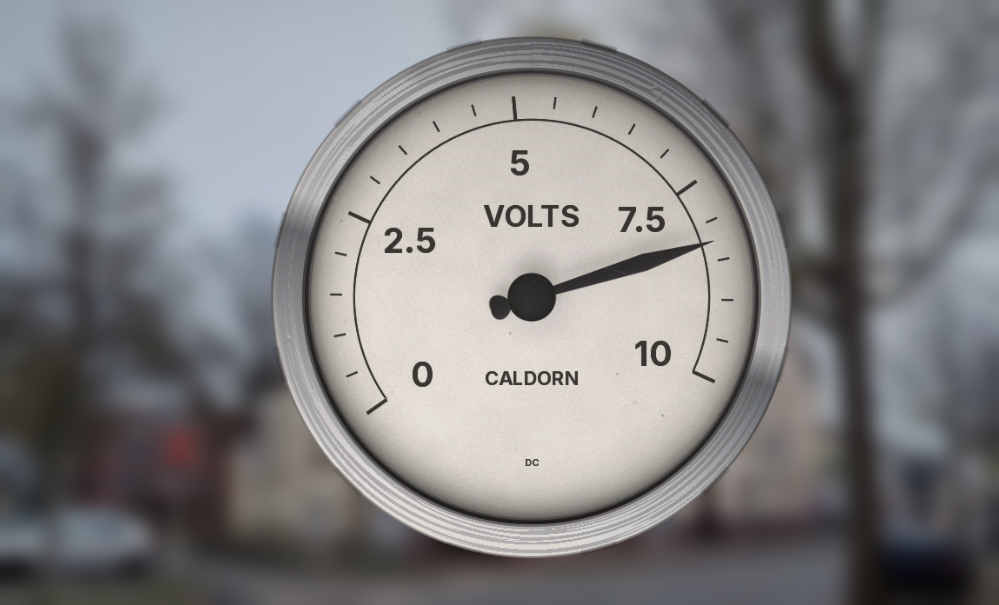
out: 8.25 V
